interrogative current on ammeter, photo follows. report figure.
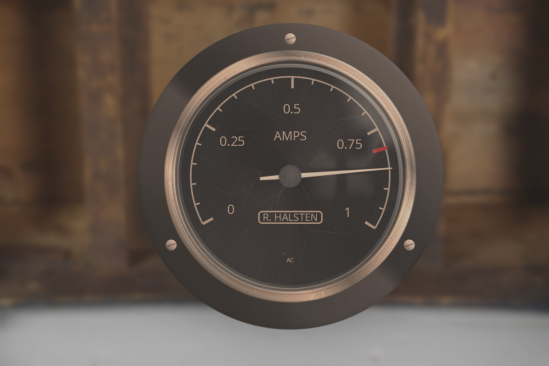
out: 0.85 A
